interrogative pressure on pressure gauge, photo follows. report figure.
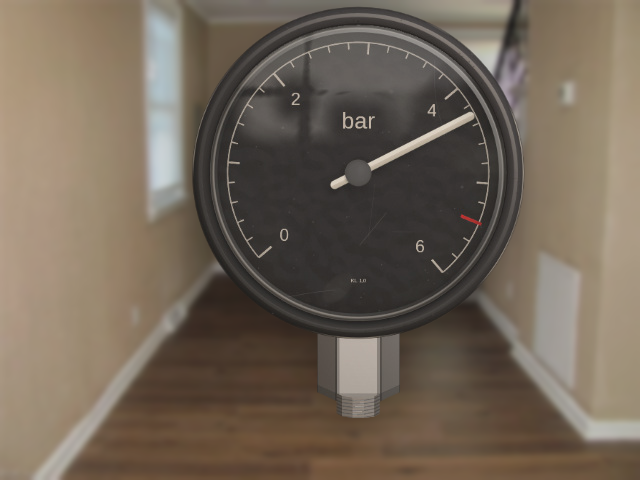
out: 4.3 bar
